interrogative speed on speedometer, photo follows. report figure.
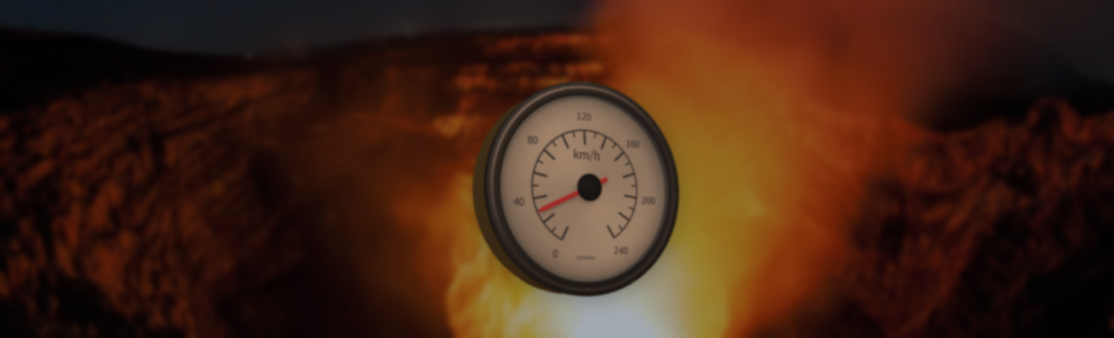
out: 30 km/h
